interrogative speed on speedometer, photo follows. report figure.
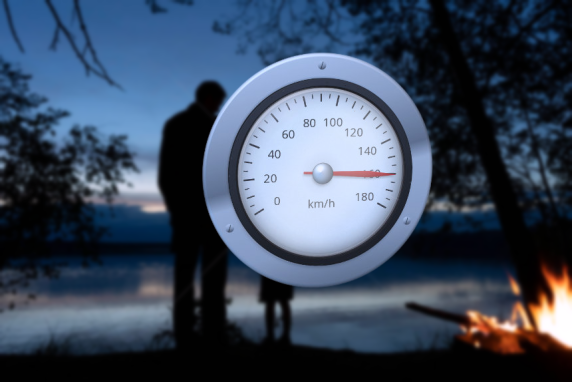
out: 160 km/h
